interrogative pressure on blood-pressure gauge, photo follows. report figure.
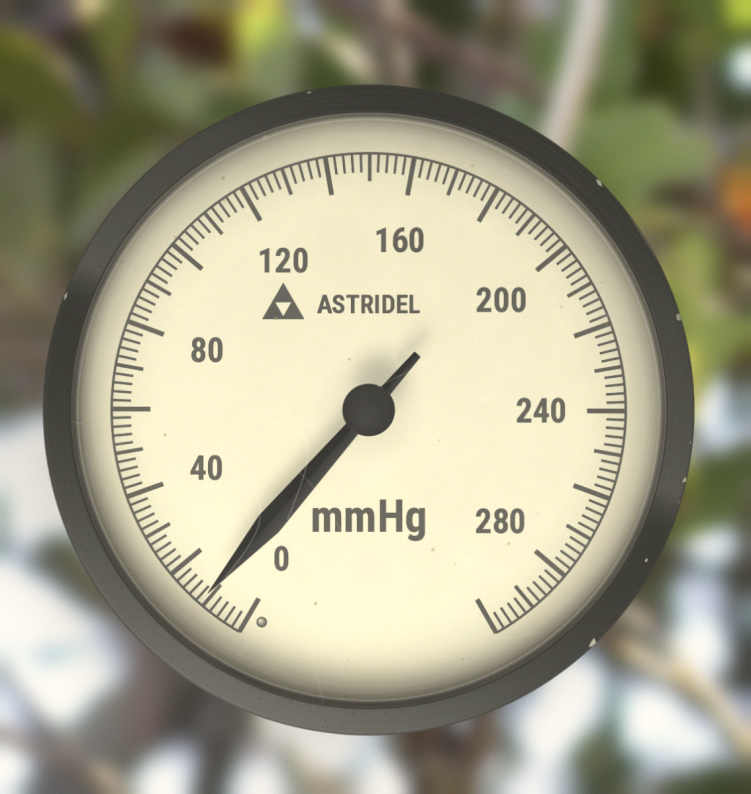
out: 11 mmHg
